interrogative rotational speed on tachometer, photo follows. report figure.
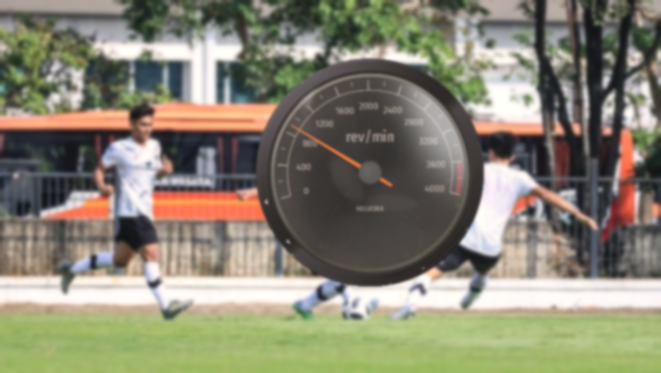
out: 900 rpm
